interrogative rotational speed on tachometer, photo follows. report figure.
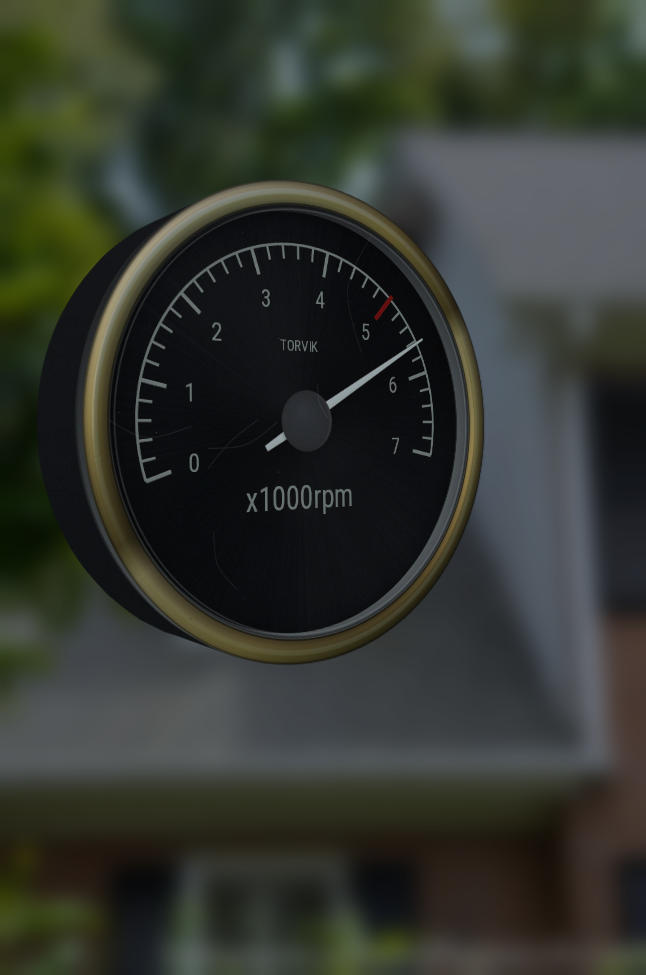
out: 5600 rpm
